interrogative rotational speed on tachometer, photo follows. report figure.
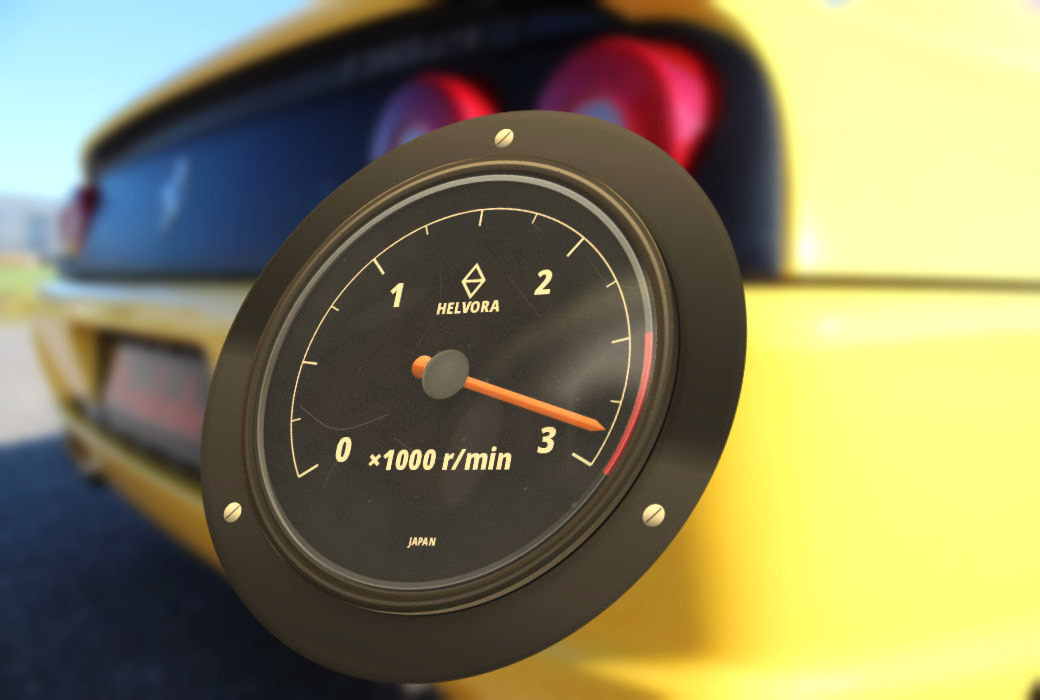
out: 2875 rpm
